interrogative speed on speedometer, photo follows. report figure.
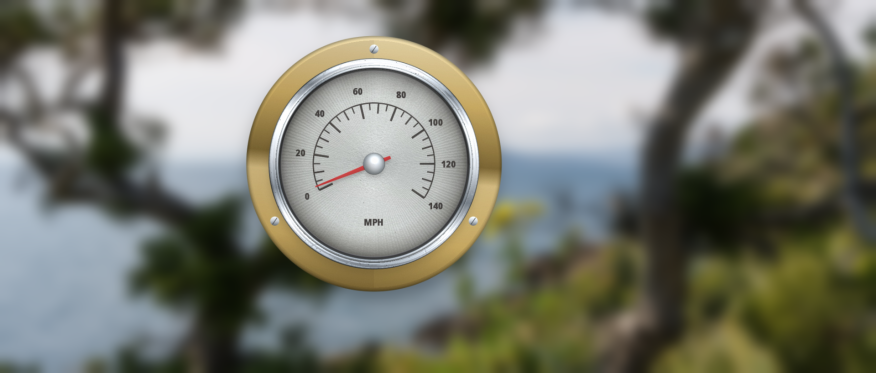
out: 2.5 mph
